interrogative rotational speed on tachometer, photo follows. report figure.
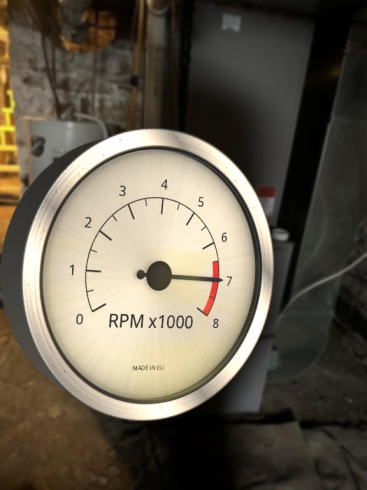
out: 7000 rpm
